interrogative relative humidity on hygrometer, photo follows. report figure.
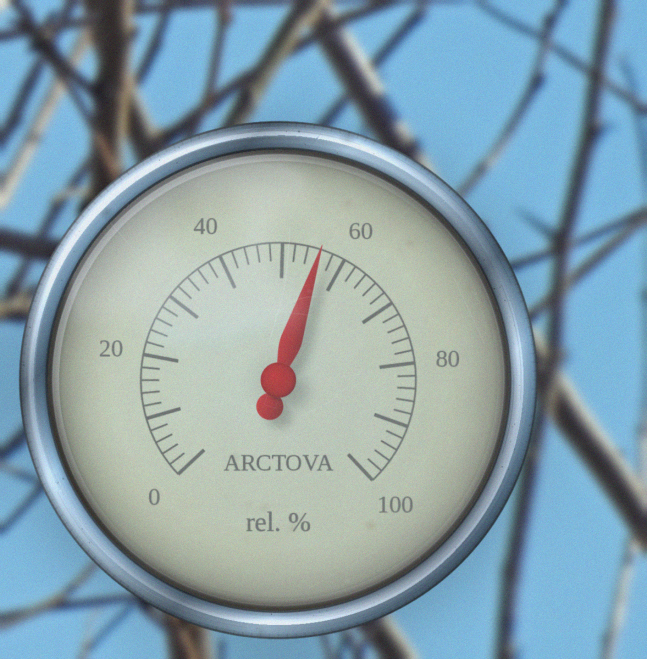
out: 56 %
